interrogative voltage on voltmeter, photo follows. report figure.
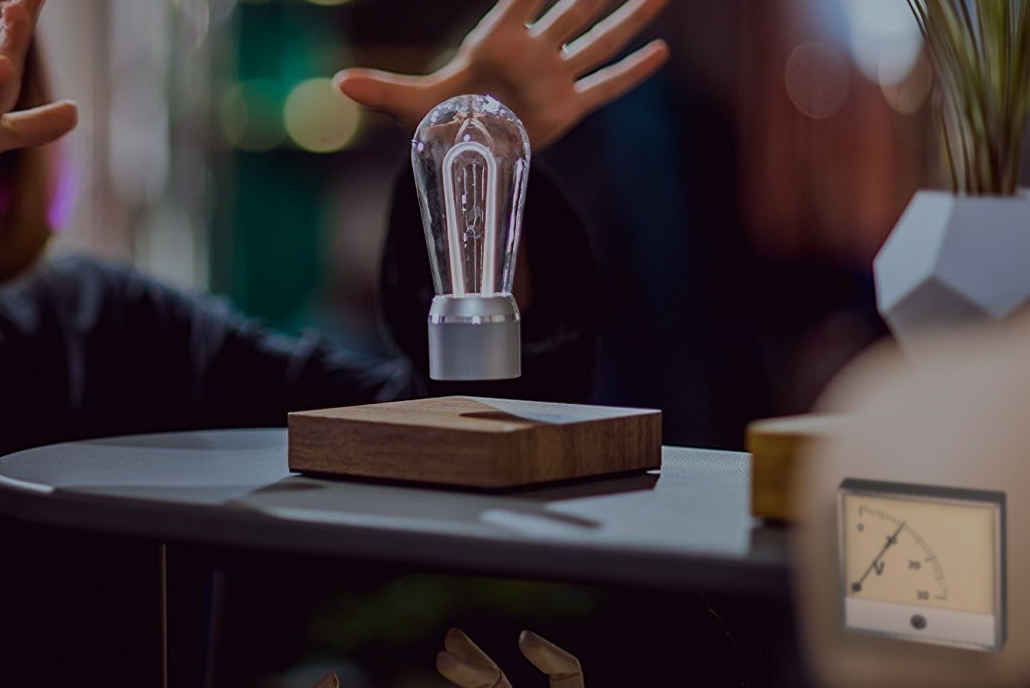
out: 10 V
